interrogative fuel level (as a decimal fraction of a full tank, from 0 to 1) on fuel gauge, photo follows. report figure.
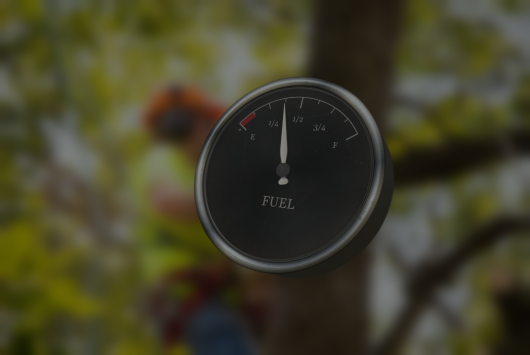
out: 0.375
